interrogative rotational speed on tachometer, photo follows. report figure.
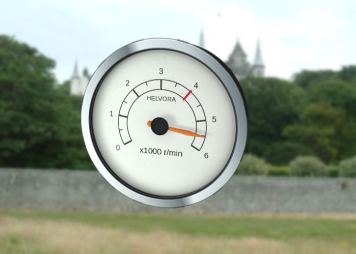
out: 5500 rpm
